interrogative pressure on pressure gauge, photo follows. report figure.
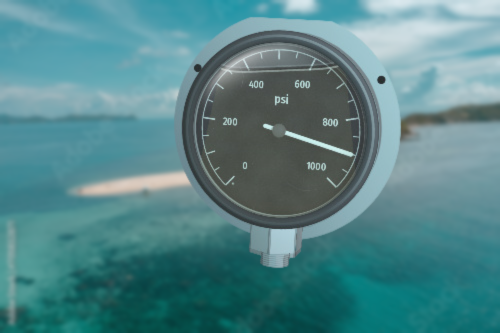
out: 900 psi
